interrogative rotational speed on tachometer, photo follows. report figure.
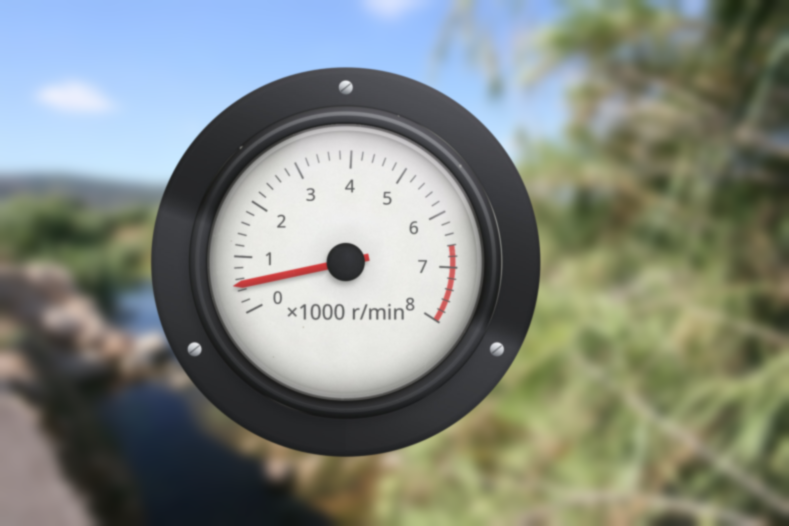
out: 500 rpm
